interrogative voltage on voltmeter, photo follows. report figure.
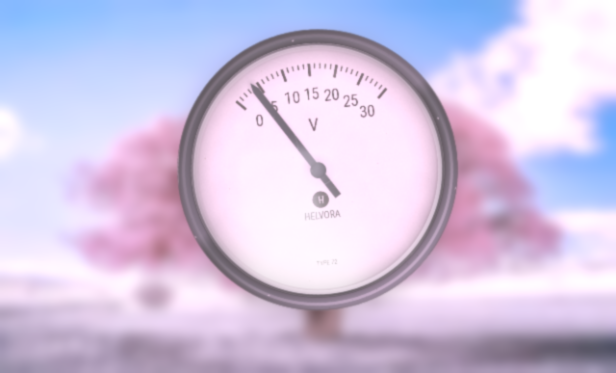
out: 4 V
